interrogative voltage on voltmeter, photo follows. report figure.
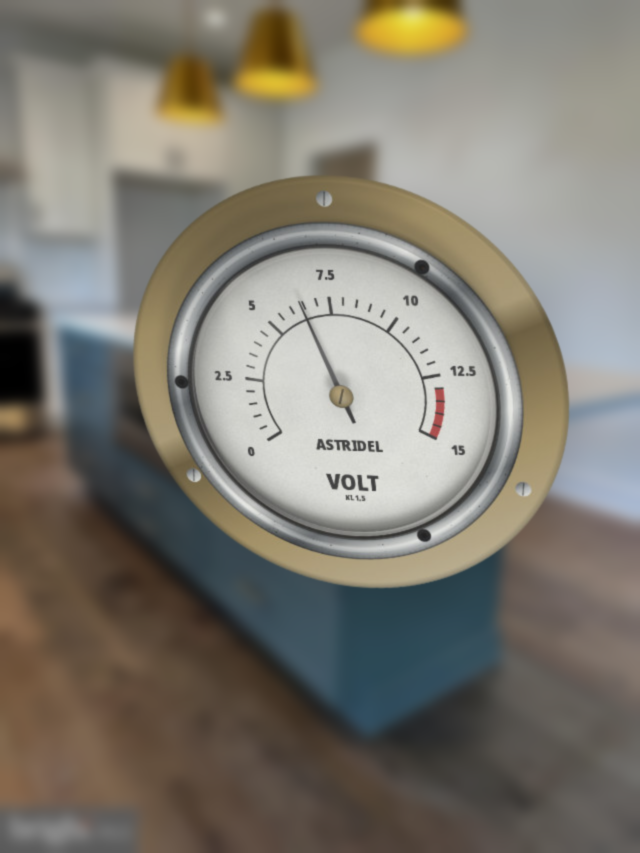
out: 6.5 V
